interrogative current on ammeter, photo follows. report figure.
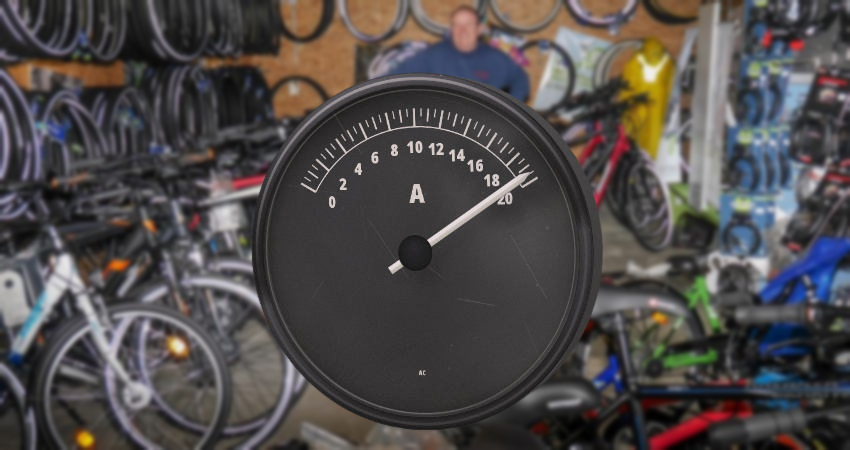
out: 19.5 A
